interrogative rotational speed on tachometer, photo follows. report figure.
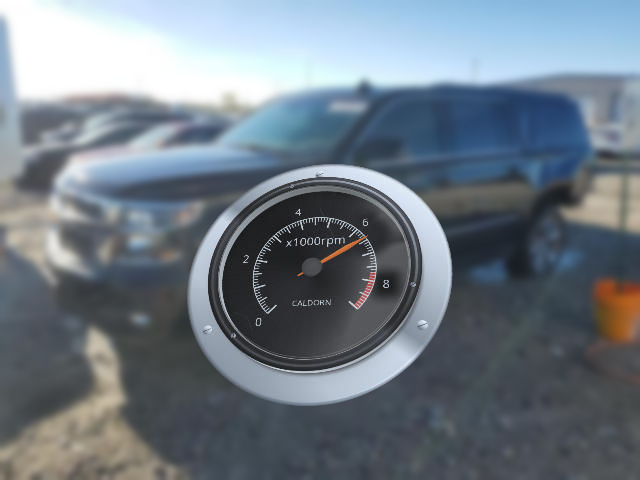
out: 6500 rpm
